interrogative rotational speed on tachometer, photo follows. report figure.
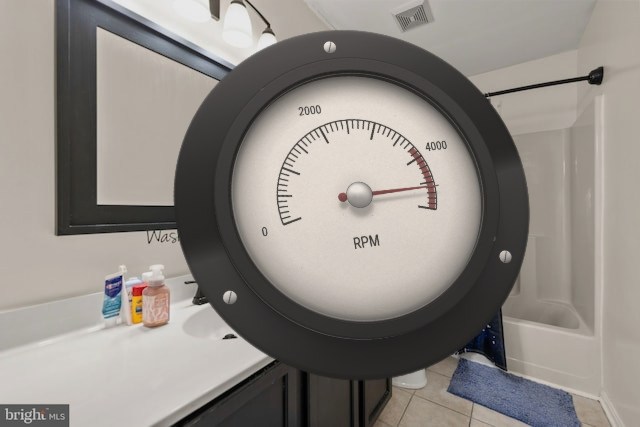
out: 4600 rpm
